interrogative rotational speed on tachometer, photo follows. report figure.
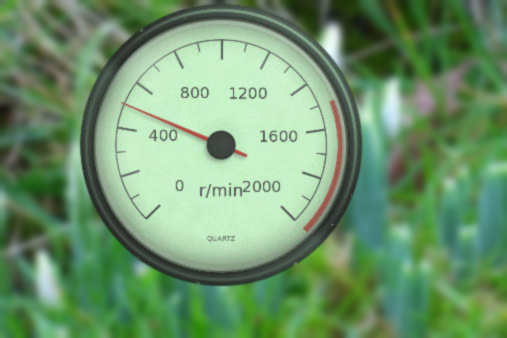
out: 500 rpm
